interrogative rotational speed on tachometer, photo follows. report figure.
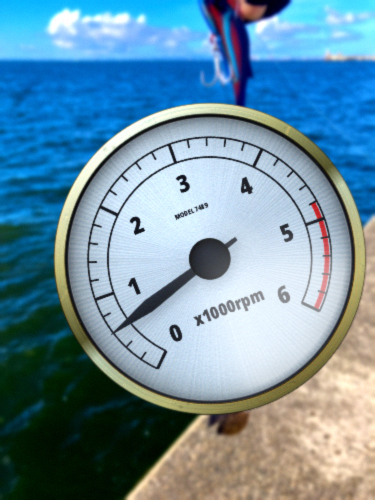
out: 600 rpm
